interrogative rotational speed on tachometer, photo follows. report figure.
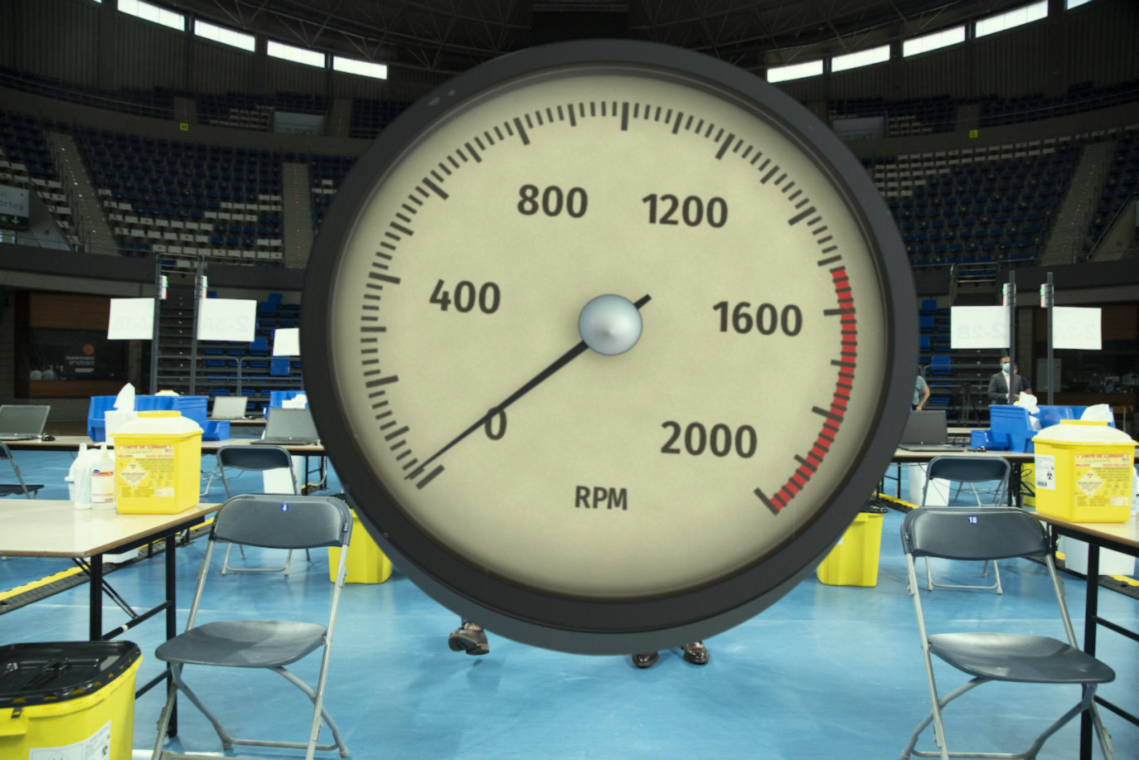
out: 20 rpm
